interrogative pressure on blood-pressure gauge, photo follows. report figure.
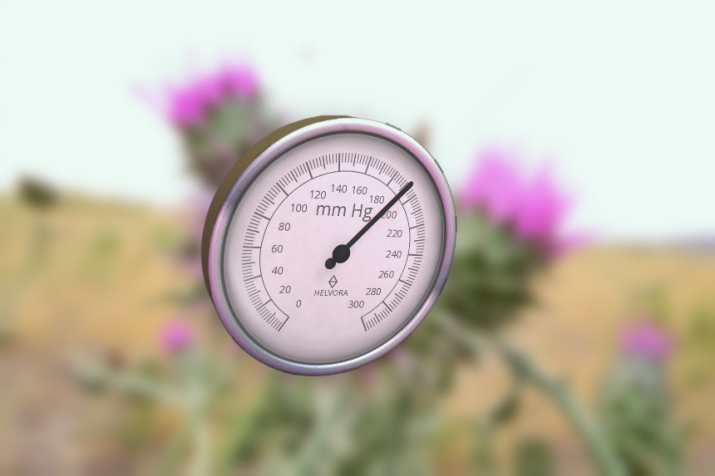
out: 190 mmHg
